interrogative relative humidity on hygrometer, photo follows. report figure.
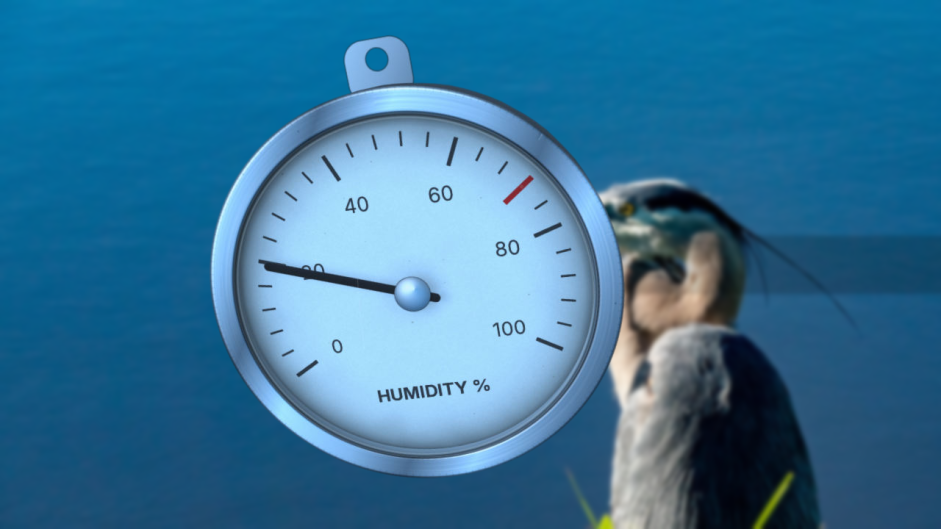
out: 20 %
